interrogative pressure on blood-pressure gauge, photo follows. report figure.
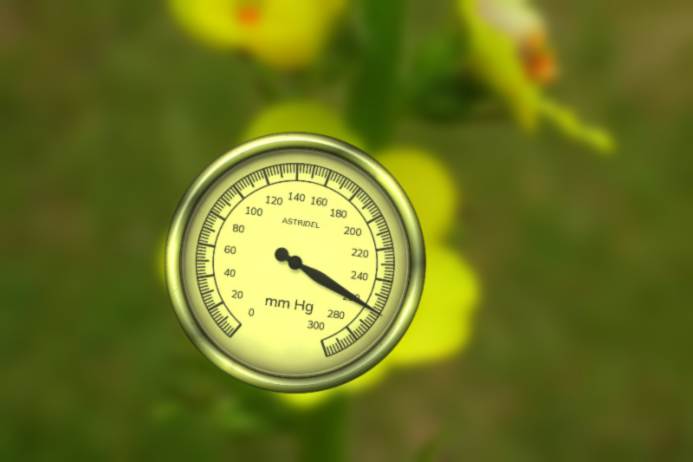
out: 260 mmHg
